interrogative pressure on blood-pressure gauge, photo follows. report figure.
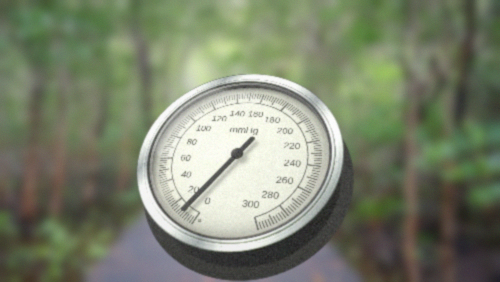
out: 10 mmHg
